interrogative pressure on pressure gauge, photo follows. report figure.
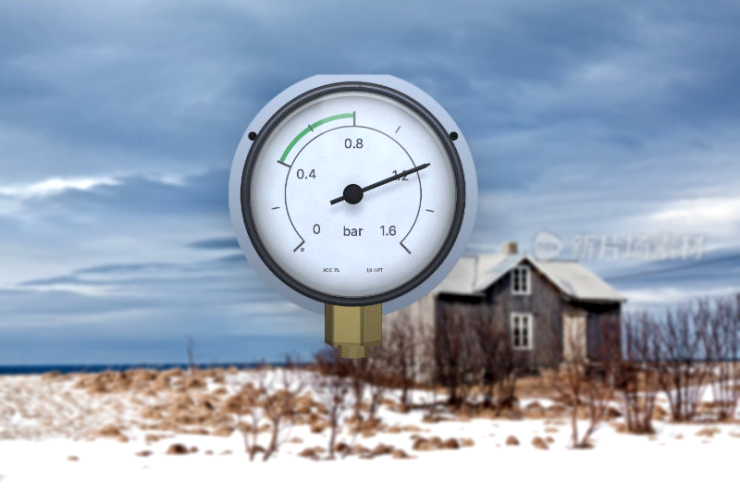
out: 1.2 bar
